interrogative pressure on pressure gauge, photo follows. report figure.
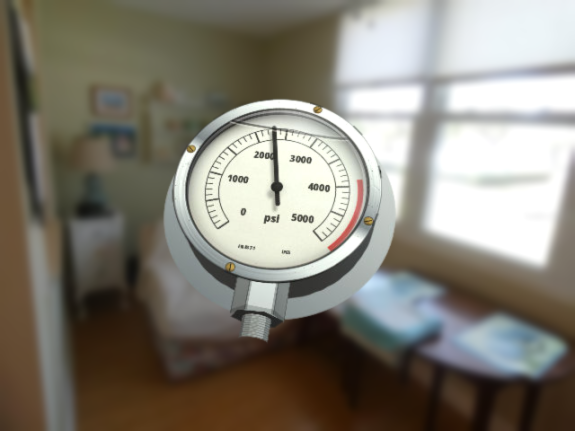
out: 2300 psi
